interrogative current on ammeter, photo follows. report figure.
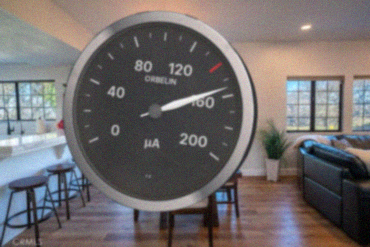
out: 155 µA
